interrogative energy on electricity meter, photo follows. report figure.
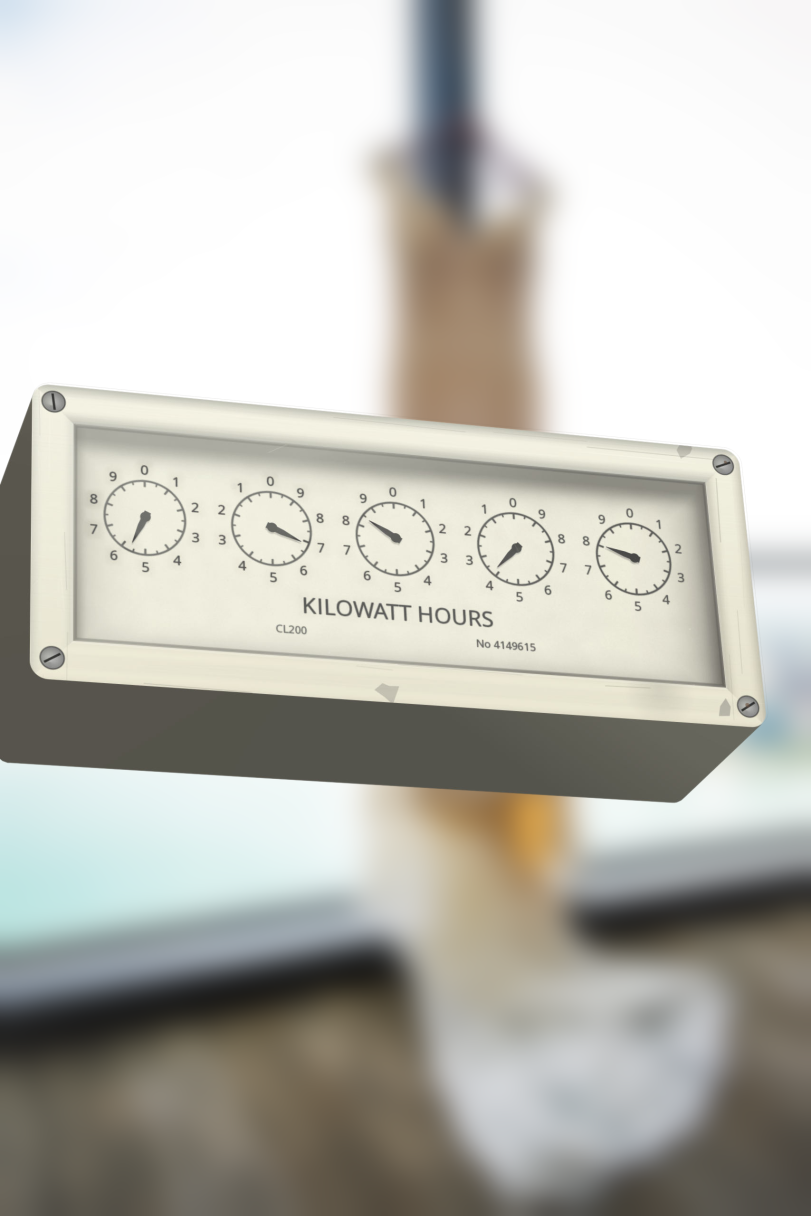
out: 56838 kWh
